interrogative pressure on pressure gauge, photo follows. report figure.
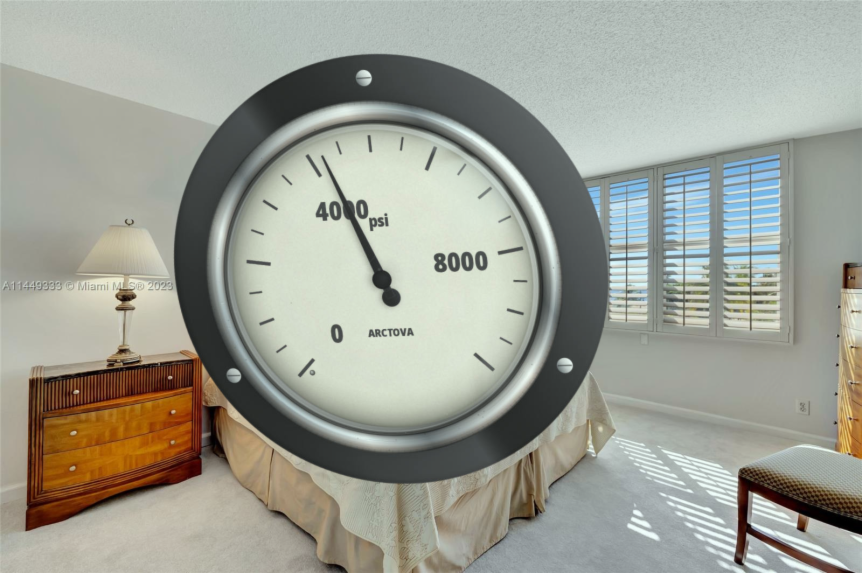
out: 4250 psi
